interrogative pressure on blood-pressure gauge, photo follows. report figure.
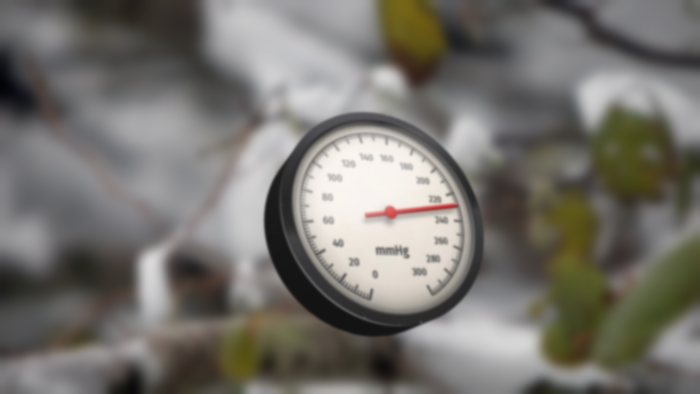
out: 230 mmHg
